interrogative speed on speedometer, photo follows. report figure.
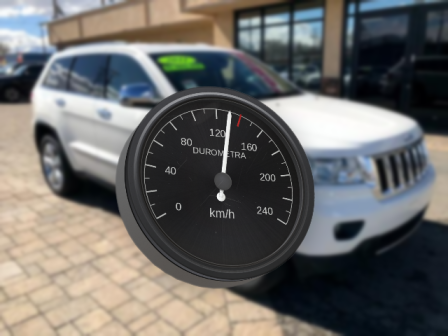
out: 130 km/h
